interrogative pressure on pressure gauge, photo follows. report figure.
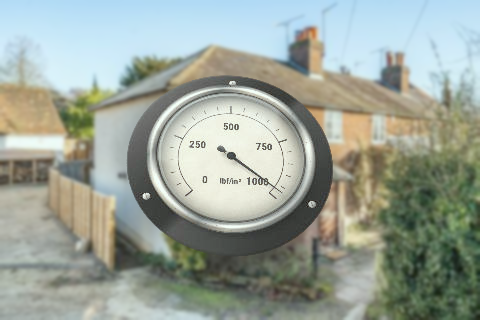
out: 975 psi
